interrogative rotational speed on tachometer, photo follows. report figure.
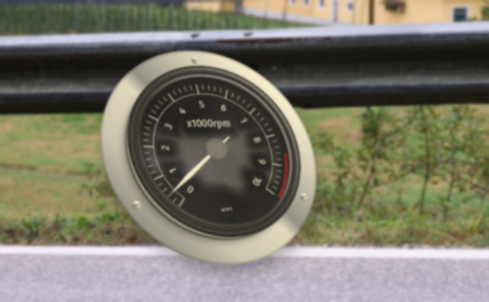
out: 400 rpm
